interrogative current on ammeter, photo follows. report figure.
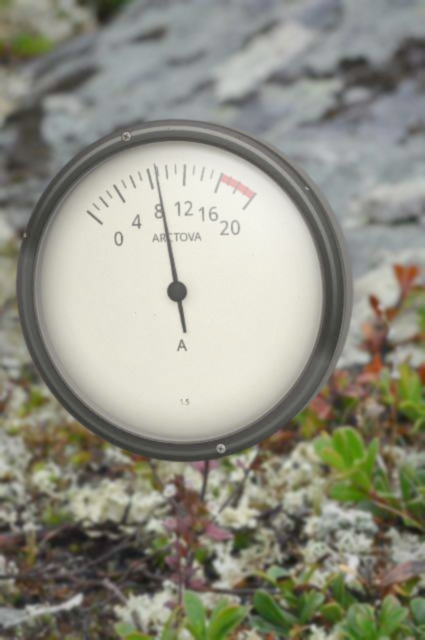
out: 9 A
